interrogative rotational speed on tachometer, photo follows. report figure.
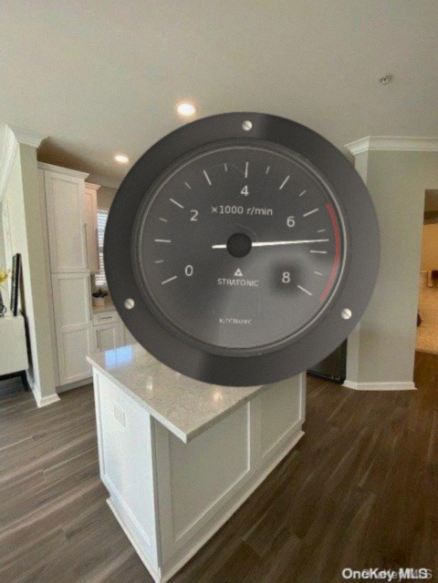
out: 6750 rpm
